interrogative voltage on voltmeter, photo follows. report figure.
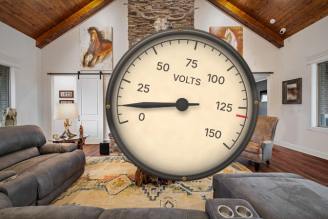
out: 10 V
